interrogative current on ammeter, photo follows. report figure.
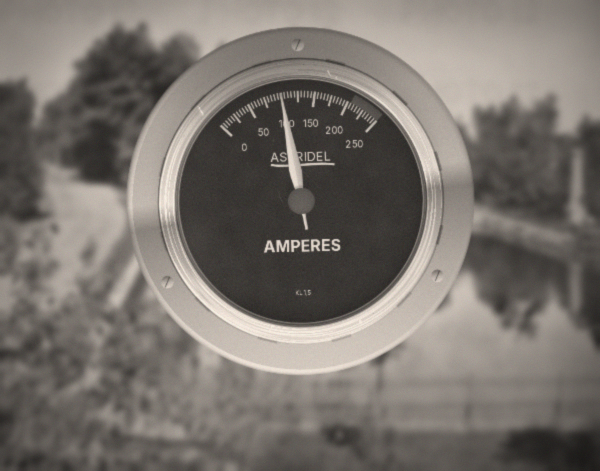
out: 100 A
